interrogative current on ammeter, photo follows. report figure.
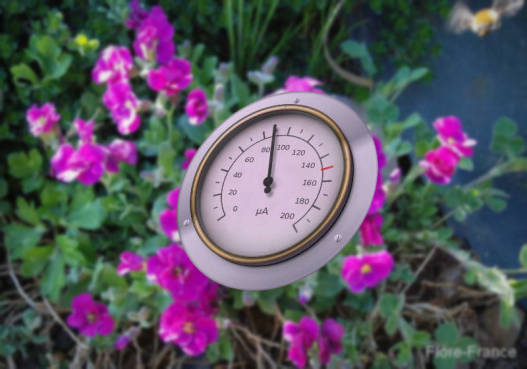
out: 90 µA
